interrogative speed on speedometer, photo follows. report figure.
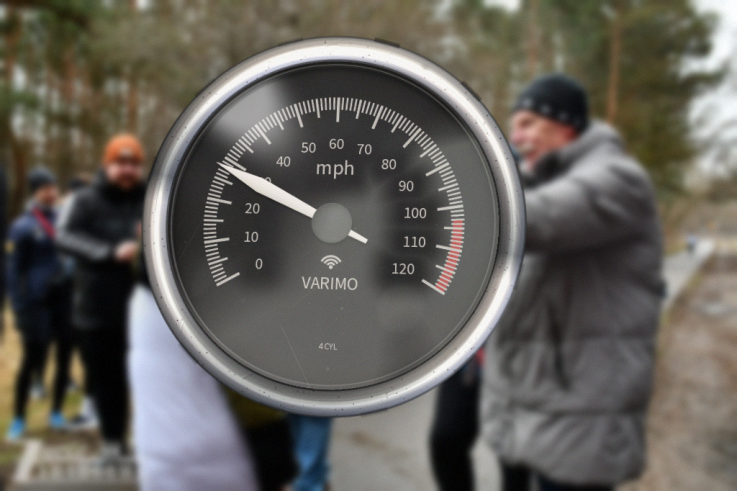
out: 28 mph
